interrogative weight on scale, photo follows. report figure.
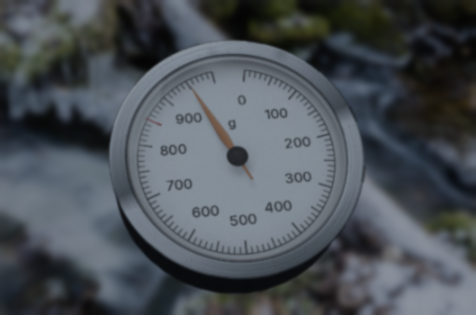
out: 950 g
